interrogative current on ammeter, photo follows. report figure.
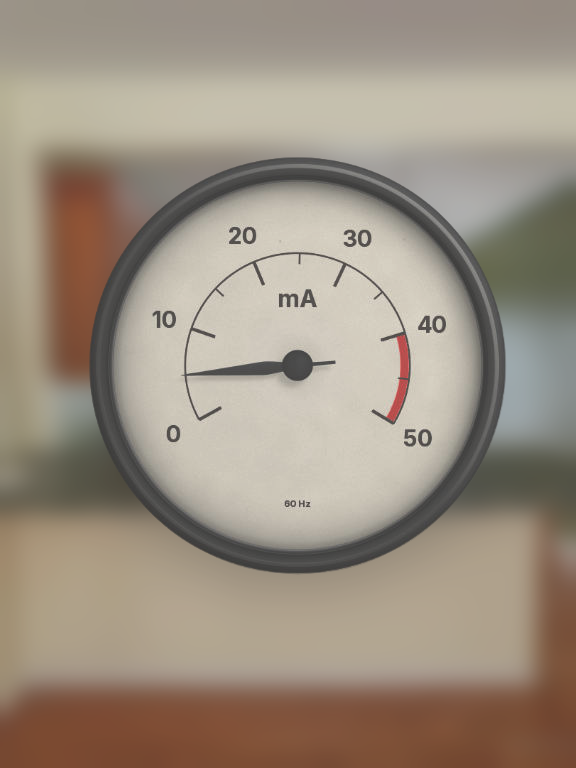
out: 5 mA
